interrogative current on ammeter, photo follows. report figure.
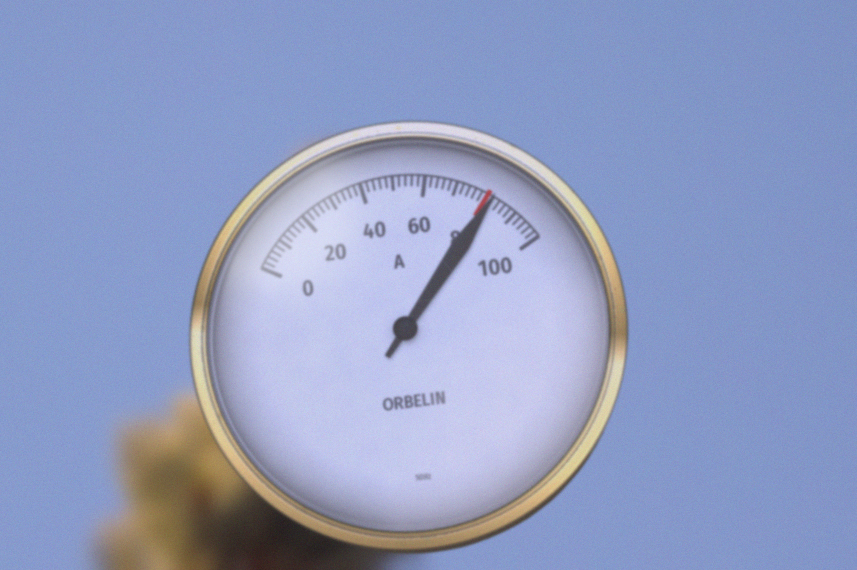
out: 82 A
